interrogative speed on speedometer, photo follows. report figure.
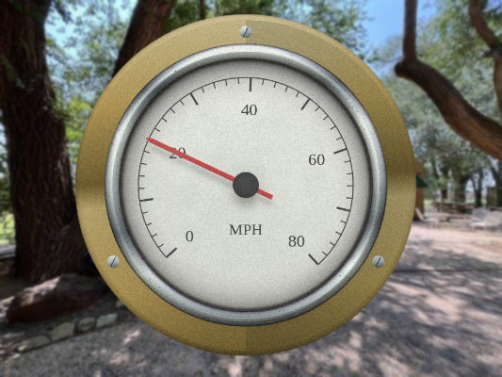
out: 20 mph
